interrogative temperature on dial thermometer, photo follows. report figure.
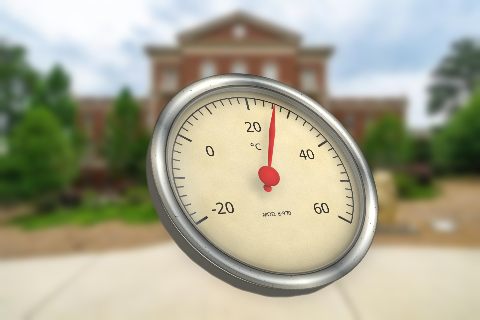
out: 26 °C
